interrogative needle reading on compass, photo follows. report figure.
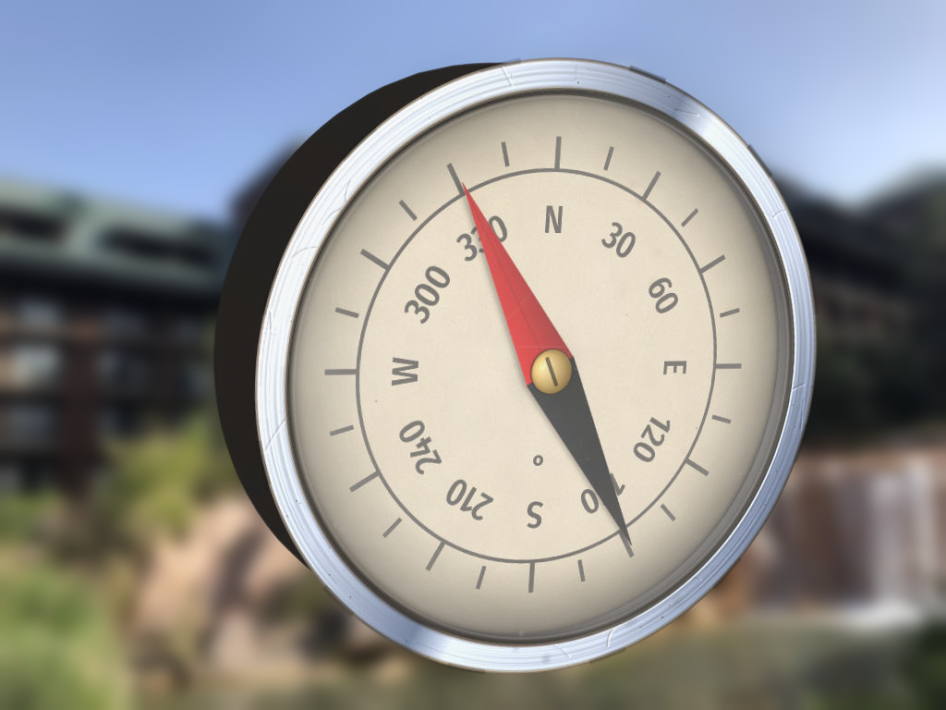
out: 330 °
